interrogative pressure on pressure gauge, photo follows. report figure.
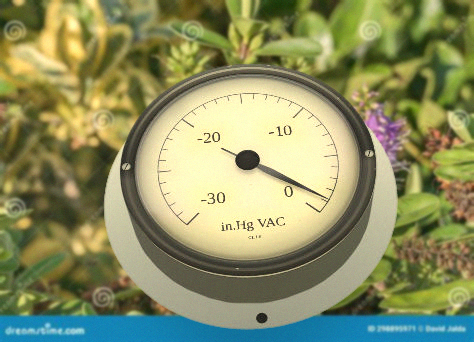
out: -1 inHg
